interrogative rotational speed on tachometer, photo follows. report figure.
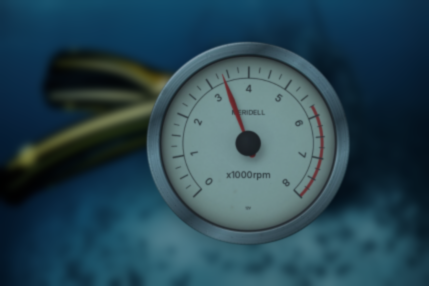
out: 3375 rpm
